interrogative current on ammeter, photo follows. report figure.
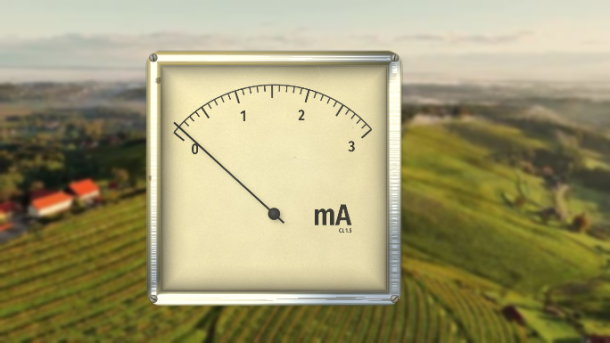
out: 0.1 mA
